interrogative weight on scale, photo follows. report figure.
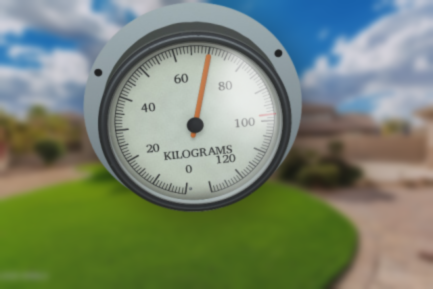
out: 70 kg
